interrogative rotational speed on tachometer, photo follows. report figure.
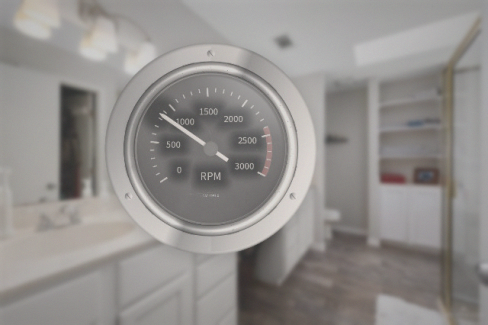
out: 850 rpm
